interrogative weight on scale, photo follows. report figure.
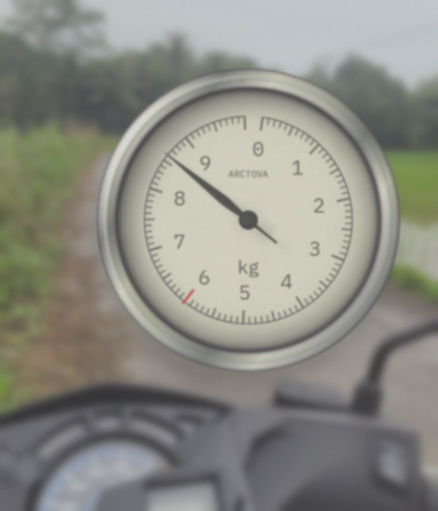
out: 8.6 kg
